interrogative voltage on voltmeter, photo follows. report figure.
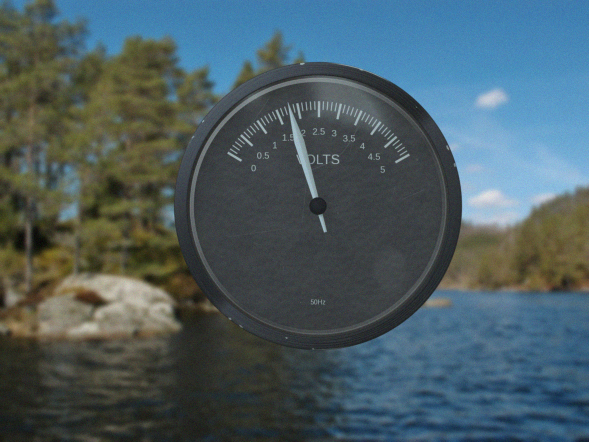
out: 1.8 V
